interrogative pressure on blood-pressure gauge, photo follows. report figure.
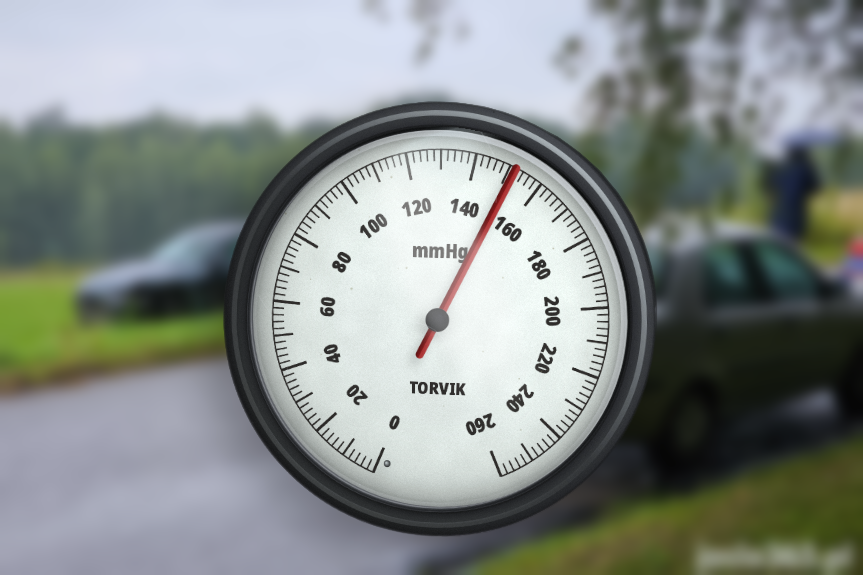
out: 152 mmHg
